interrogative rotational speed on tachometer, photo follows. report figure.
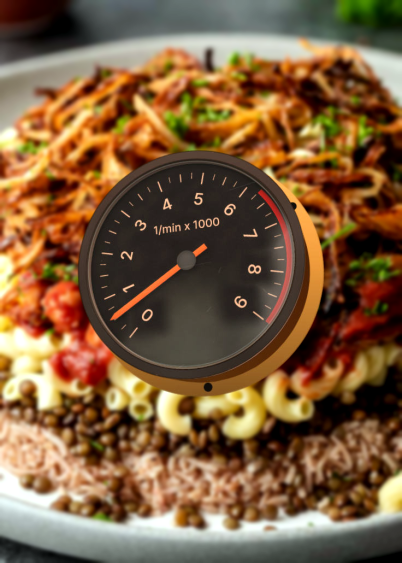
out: 500 rpm
